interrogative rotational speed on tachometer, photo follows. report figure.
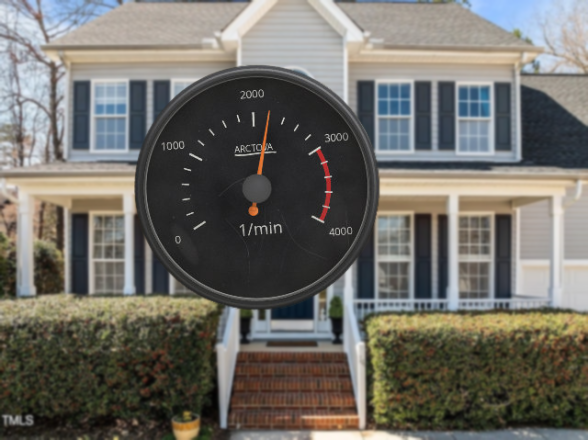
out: 2200 rpm
